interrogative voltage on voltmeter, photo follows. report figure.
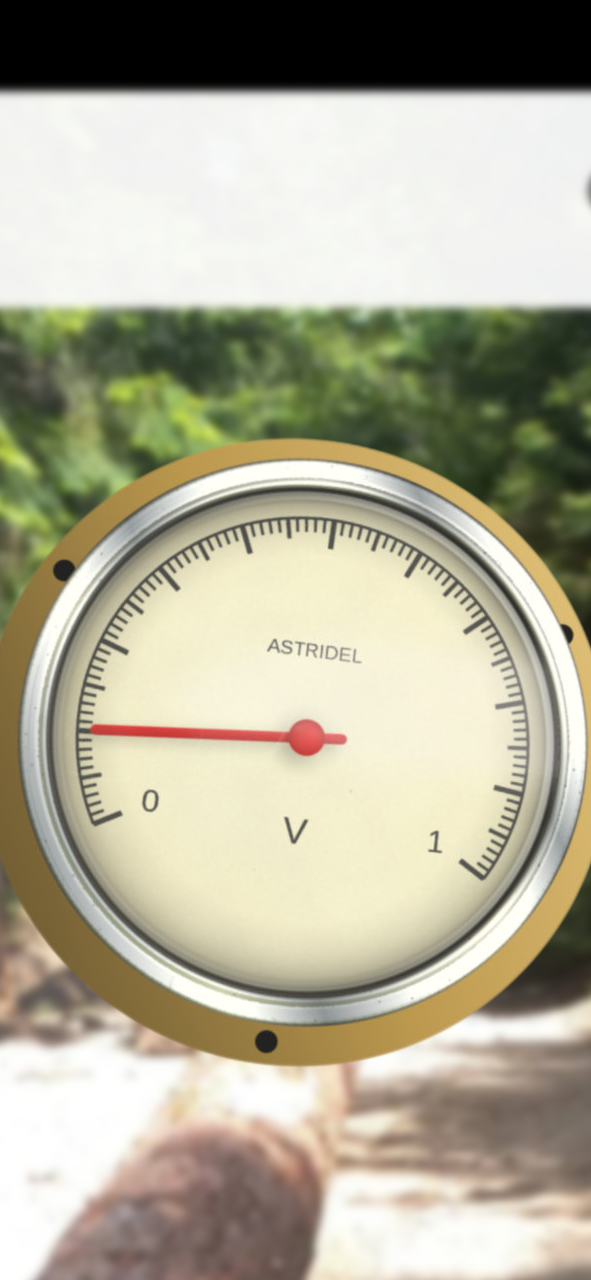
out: 0.1 V
